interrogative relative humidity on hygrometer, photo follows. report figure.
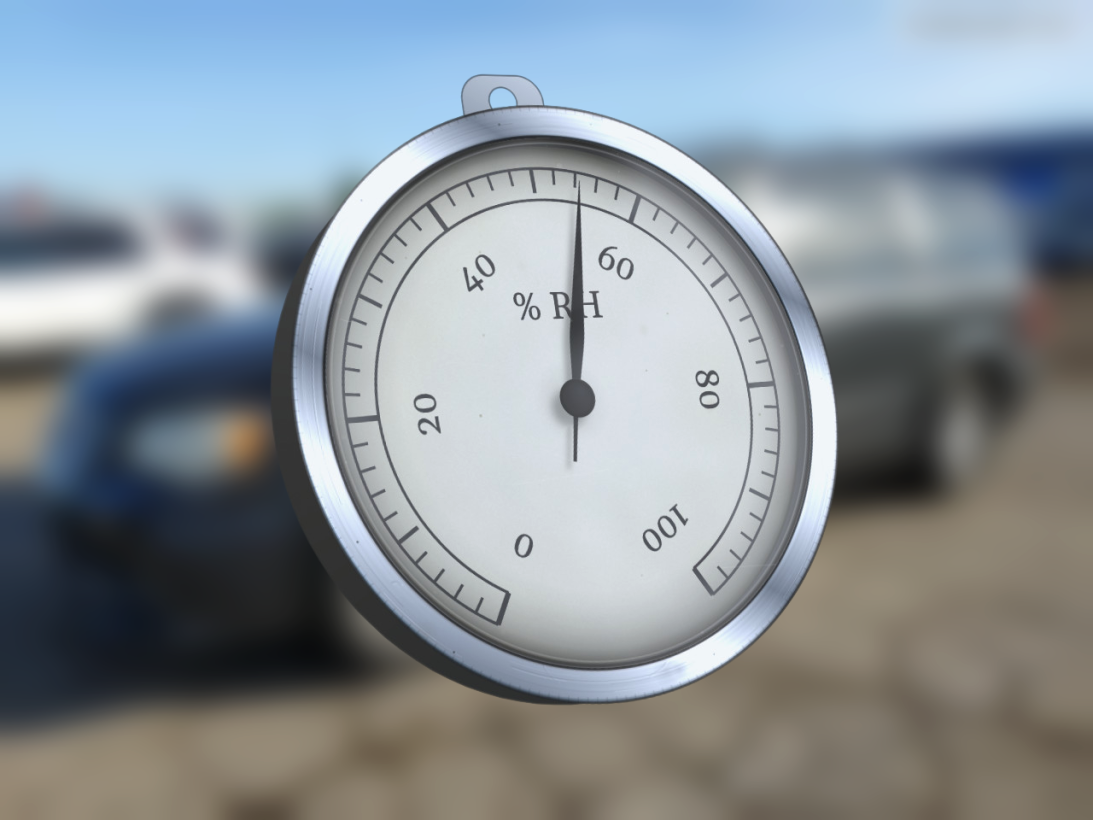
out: 54 %
